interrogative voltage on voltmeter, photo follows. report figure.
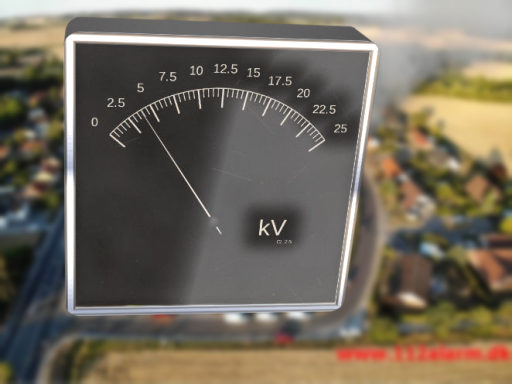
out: 4 kV
